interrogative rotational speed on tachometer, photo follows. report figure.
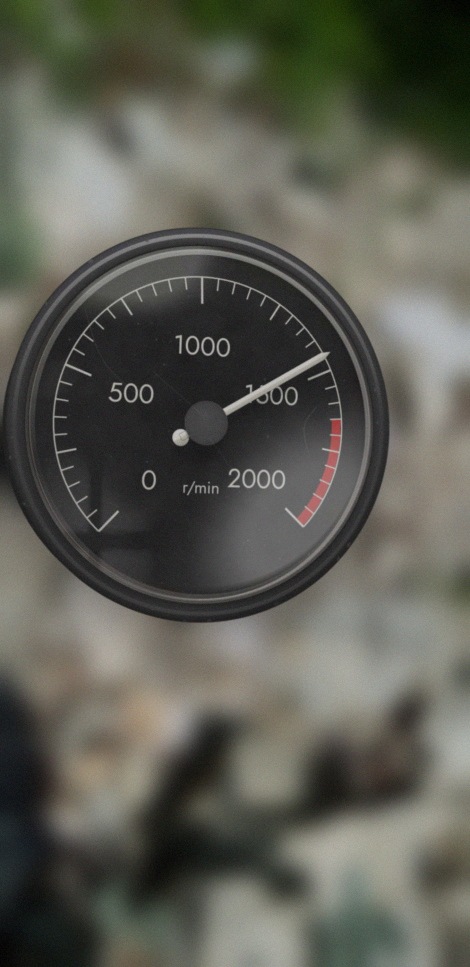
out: 1450 rpm
